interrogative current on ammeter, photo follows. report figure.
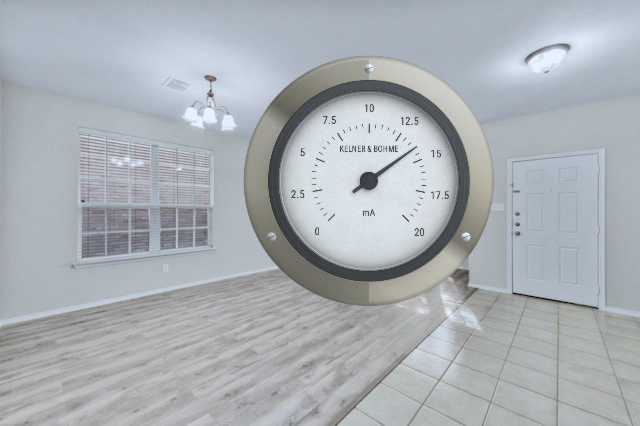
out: 14 mA
